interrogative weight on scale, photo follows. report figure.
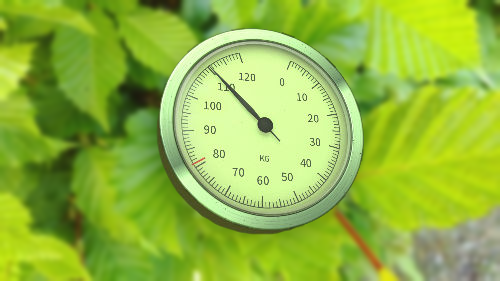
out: 110 kg
